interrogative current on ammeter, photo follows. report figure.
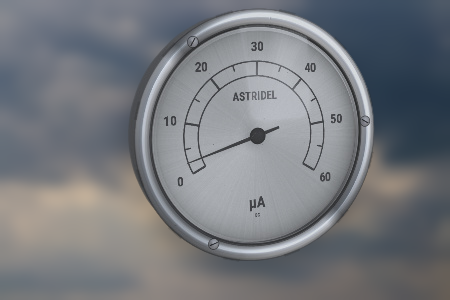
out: 2.5 µA
